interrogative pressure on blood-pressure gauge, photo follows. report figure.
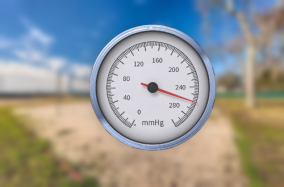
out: 260 mmHg
